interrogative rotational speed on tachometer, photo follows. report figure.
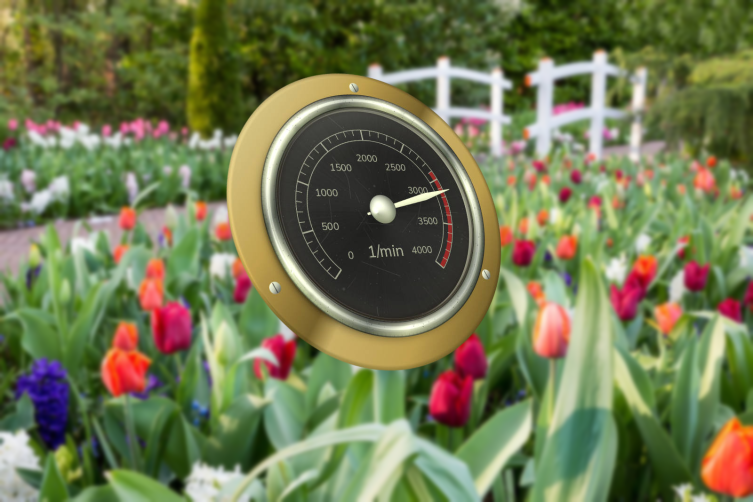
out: 3150 rpm
